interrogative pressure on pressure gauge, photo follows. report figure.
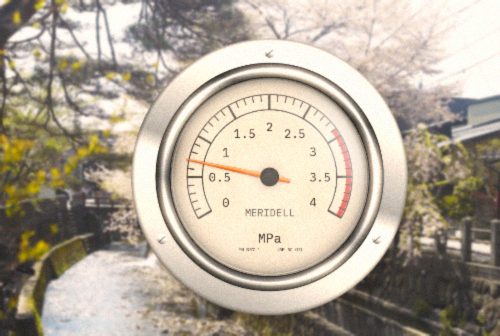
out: 0.7 MPa
